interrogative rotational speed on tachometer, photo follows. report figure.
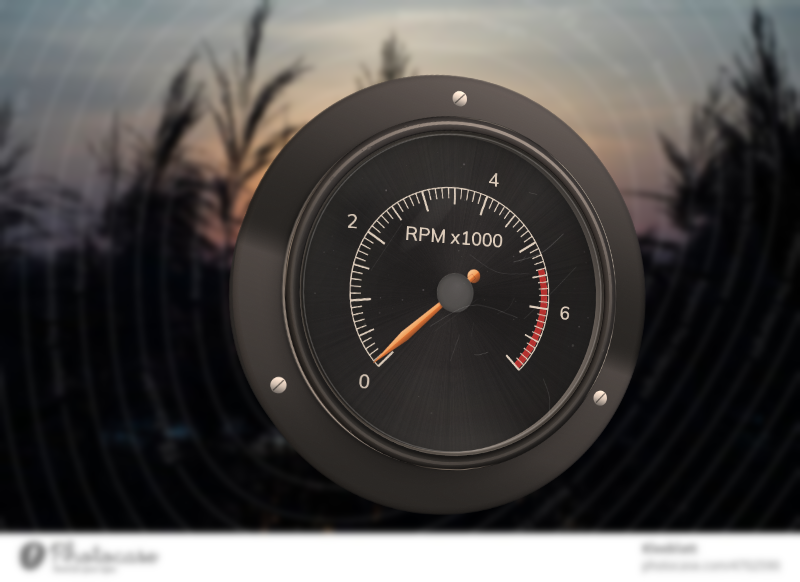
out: 100 rpm
